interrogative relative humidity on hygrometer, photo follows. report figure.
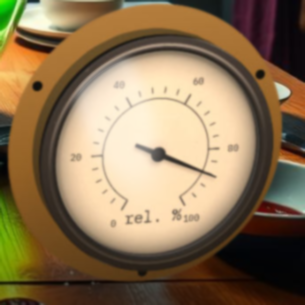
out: 88 %
